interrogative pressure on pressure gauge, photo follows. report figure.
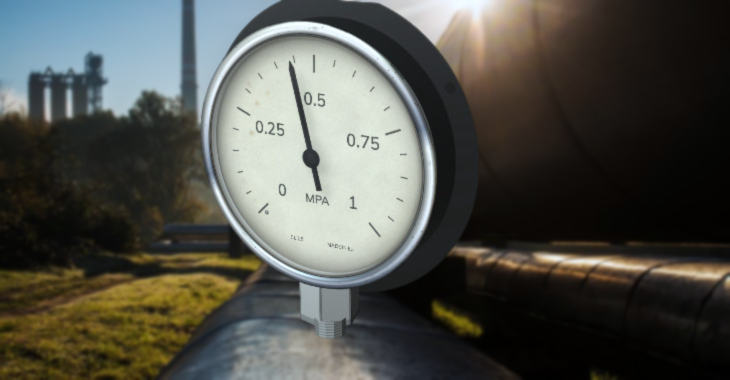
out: 0.45 MPa
